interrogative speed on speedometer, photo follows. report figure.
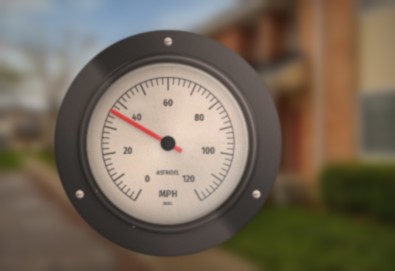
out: 36 mph
